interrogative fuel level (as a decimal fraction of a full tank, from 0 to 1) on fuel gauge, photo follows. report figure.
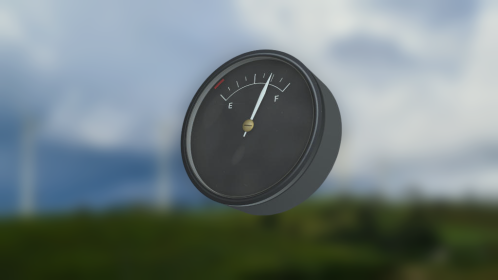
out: 0.75
